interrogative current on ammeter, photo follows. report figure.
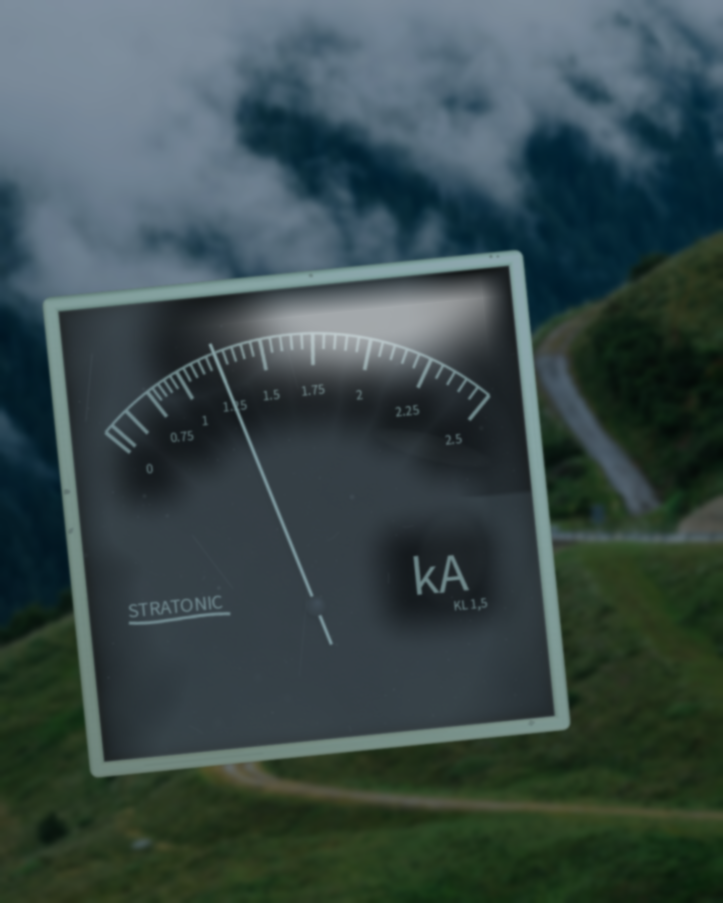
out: 1.25 kA
